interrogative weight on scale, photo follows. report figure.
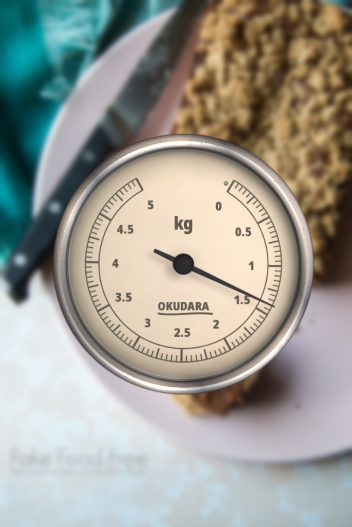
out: 1.4 kg
